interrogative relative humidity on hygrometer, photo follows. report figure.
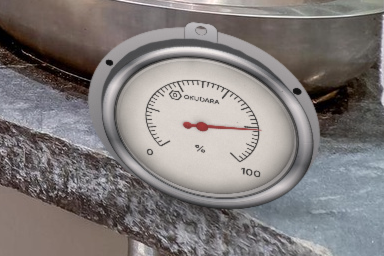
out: 80 %
